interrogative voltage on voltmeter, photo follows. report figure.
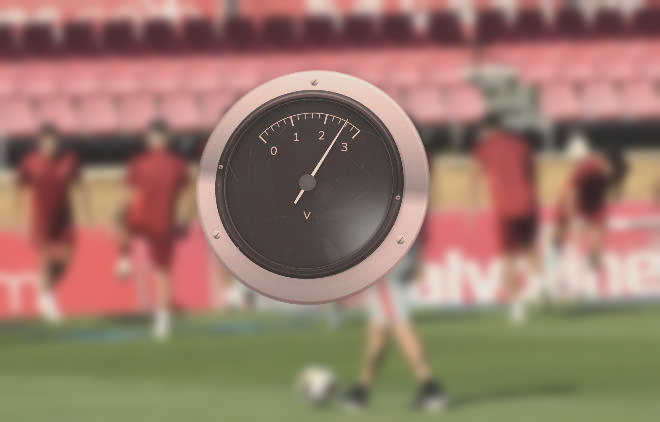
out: 2.6 V
